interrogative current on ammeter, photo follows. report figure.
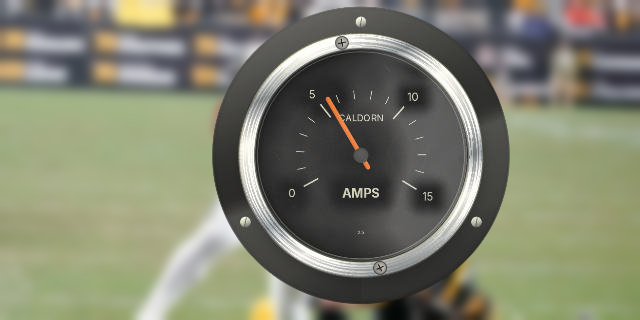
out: 5.5 A
